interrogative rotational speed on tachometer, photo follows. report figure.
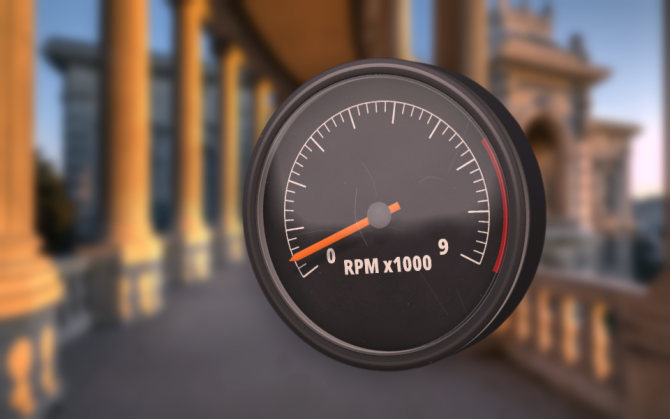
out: 400 rpm
